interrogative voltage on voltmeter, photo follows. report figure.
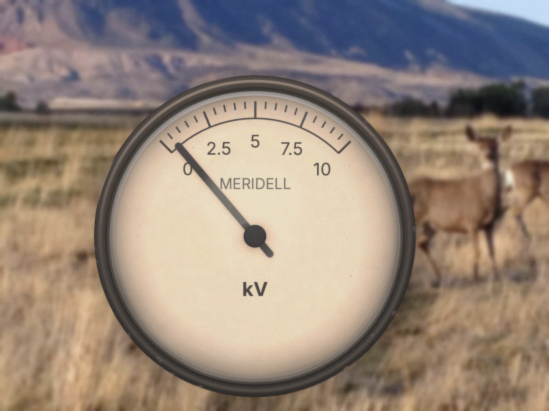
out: 0.5 kV
